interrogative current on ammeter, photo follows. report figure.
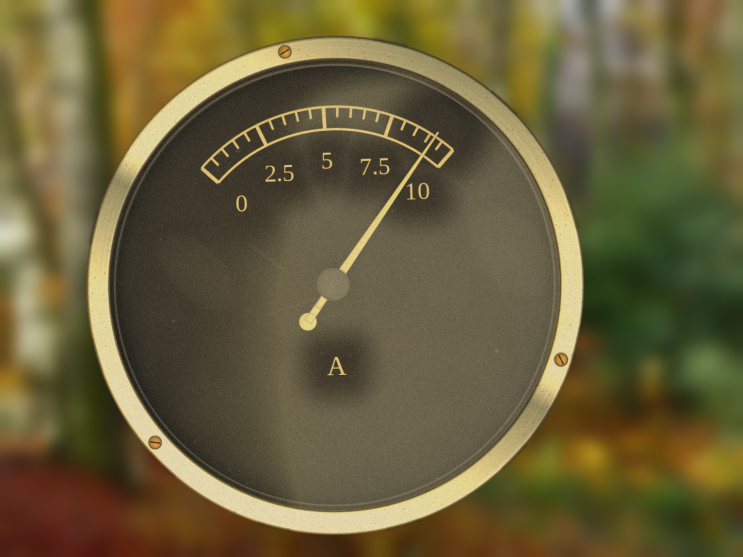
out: 9.25 A
